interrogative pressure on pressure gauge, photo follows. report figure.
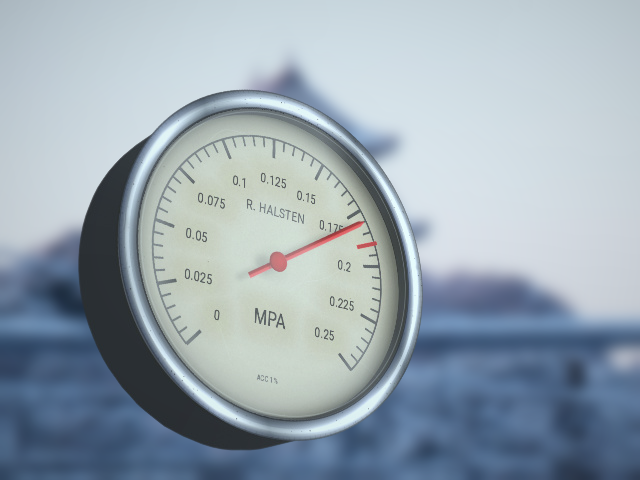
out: 0.18 MPa
